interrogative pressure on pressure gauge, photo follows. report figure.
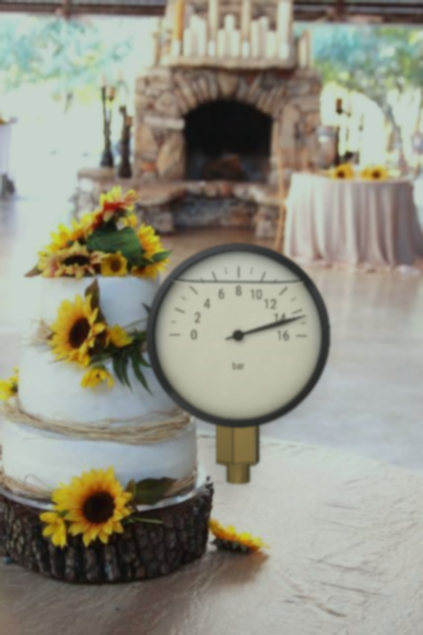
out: 14.5 bar
